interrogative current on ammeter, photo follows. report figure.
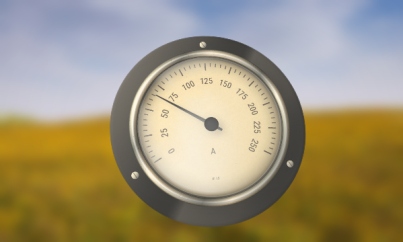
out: 65 A
